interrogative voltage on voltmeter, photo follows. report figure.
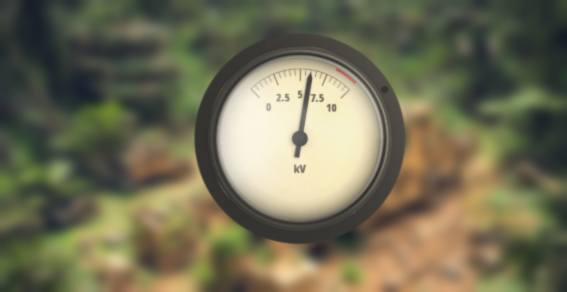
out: 6 kV
